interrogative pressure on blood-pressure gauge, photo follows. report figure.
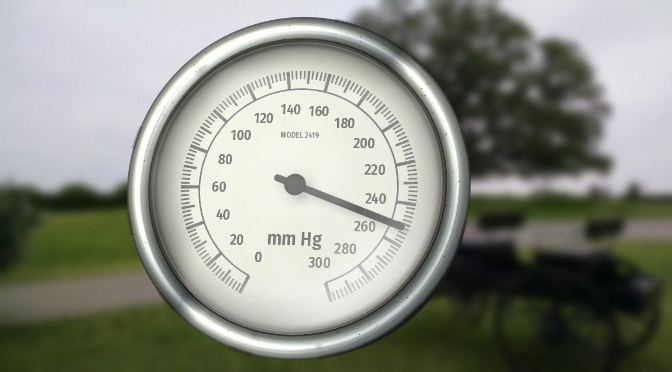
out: 252 mmHg
